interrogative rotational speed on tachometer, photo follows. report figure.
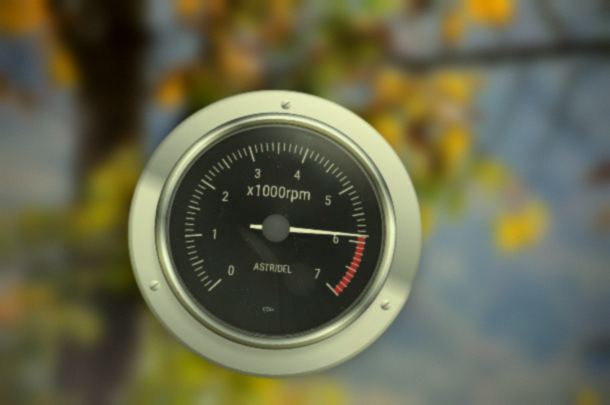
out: 5900 rpm
